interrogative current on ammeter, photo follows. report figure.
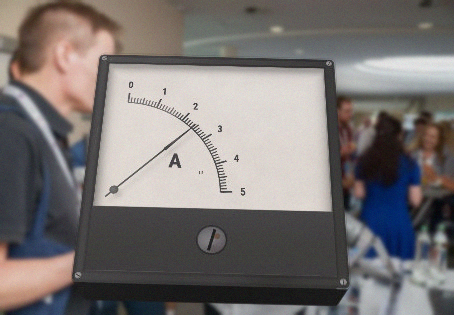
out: 2.5 A
